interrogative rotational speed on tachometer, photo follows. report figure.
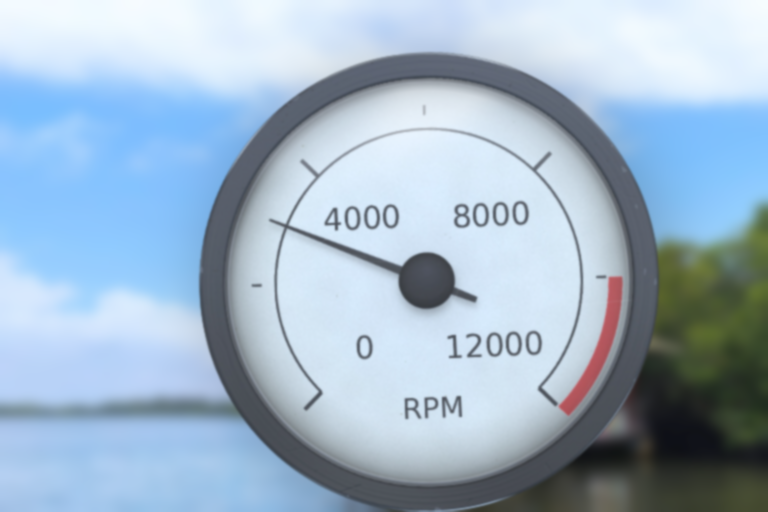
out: 3000 rpm
